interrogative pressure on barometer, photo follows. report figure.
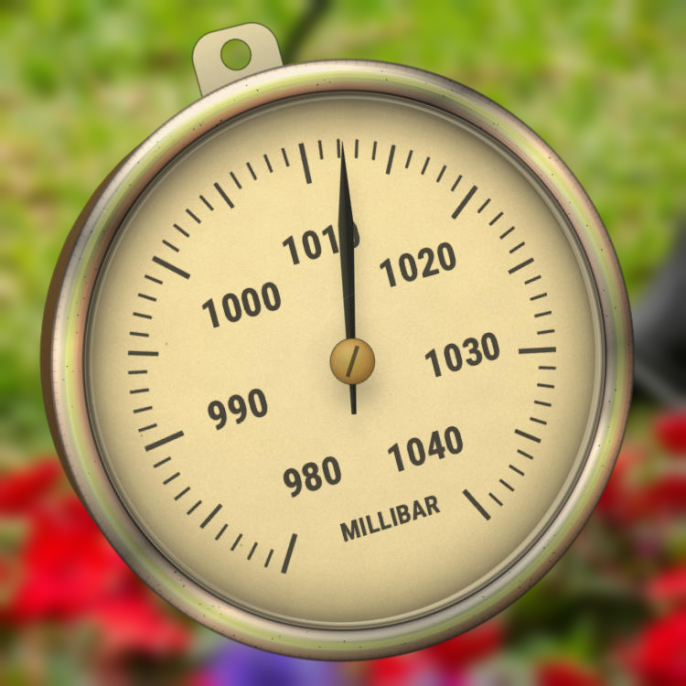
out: 1012 mbar
